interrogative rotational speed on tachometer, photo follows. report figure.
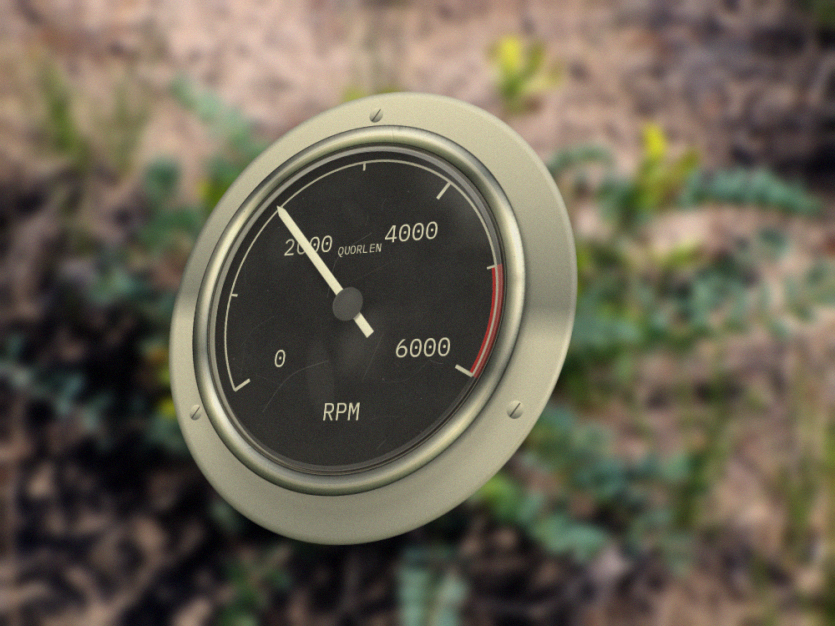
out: 2000 rpm
